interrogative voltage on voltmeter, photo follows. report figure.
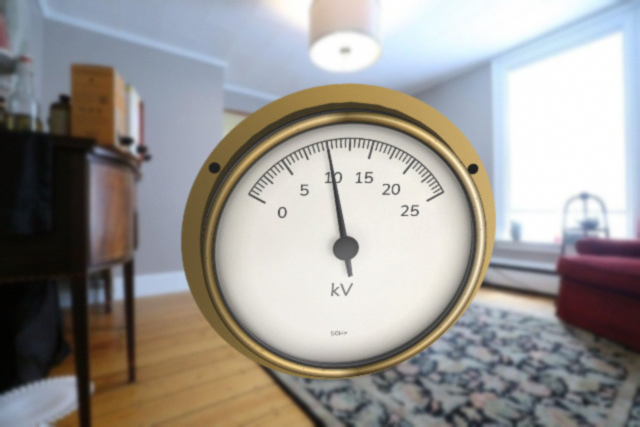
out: 10 kV
